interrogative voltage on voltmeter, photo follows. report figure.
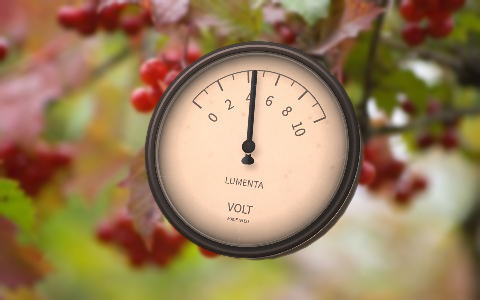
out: 4.5 V
